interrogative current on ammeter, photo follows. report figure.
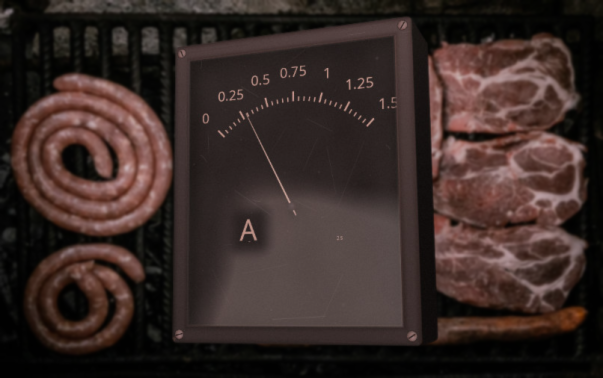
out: 0.3 A
